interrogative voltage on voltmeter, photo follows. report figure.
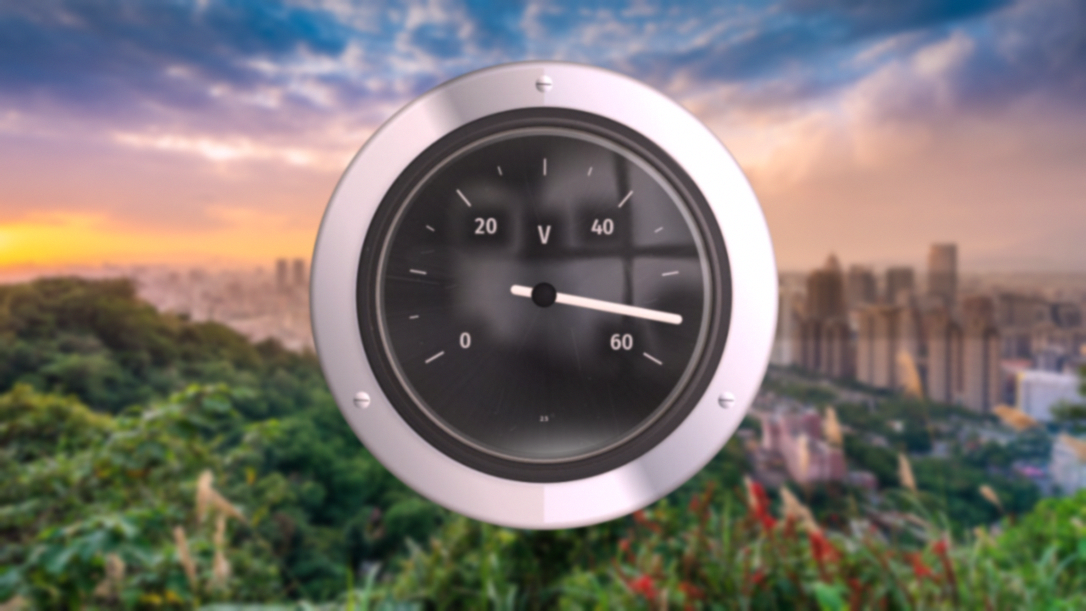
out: 55 V
